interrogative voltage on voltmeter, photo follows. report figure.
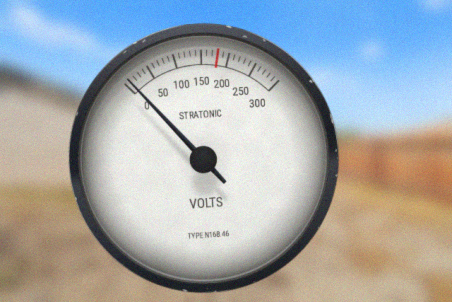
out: 10 V
